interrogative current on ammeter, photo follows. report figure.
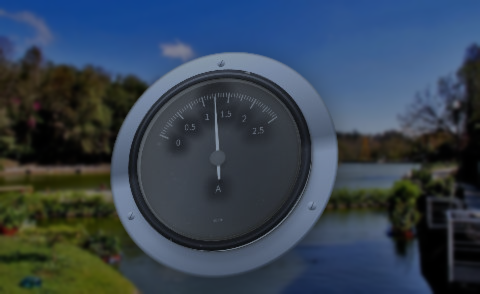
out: 1.25 A
